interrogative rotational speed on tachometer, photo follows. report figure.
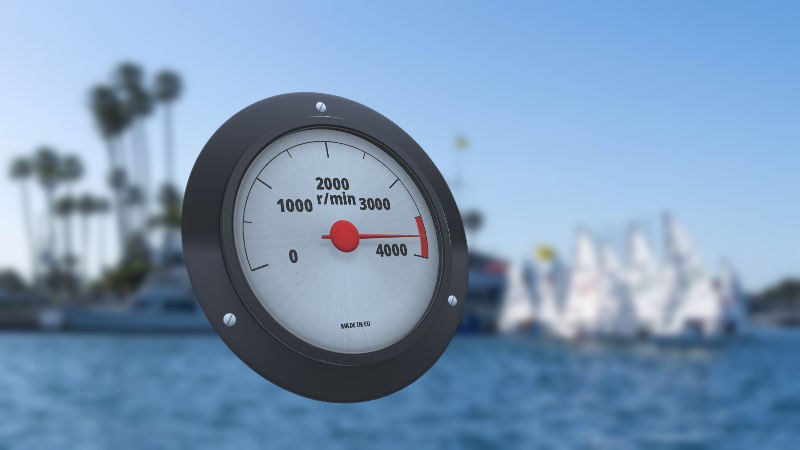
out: 3750 rpm
